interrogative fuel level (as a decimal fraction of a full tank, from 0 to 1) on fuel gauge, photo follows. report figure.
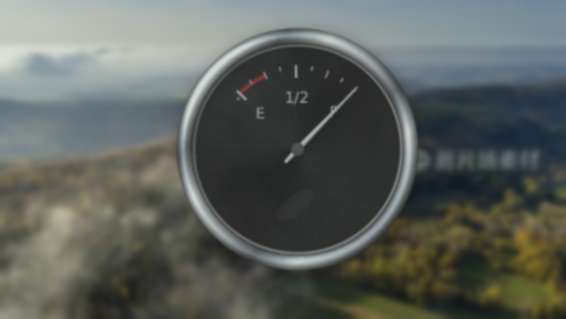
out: 1
